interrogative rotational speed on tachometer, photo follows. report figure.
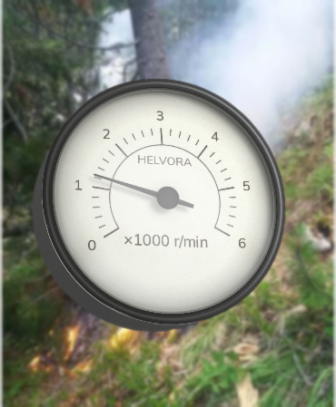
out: 1200 rpm
